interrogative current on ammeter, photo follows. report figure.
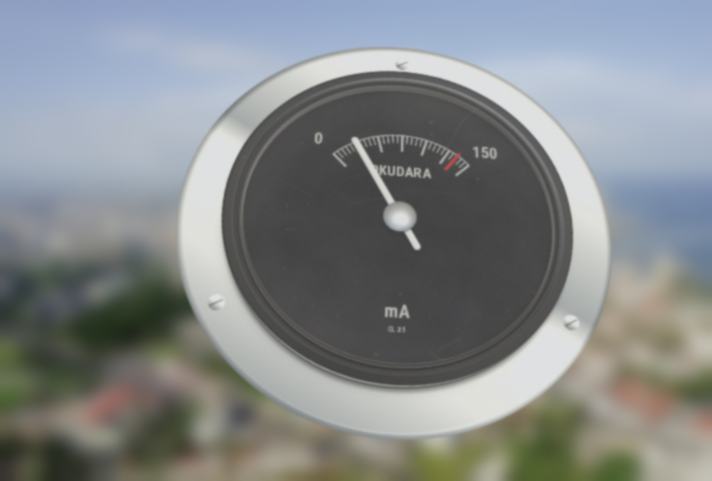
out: 25 mA
